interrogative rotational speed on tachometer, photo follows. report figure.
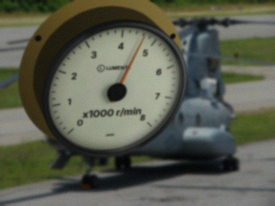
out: 4600 rpm
